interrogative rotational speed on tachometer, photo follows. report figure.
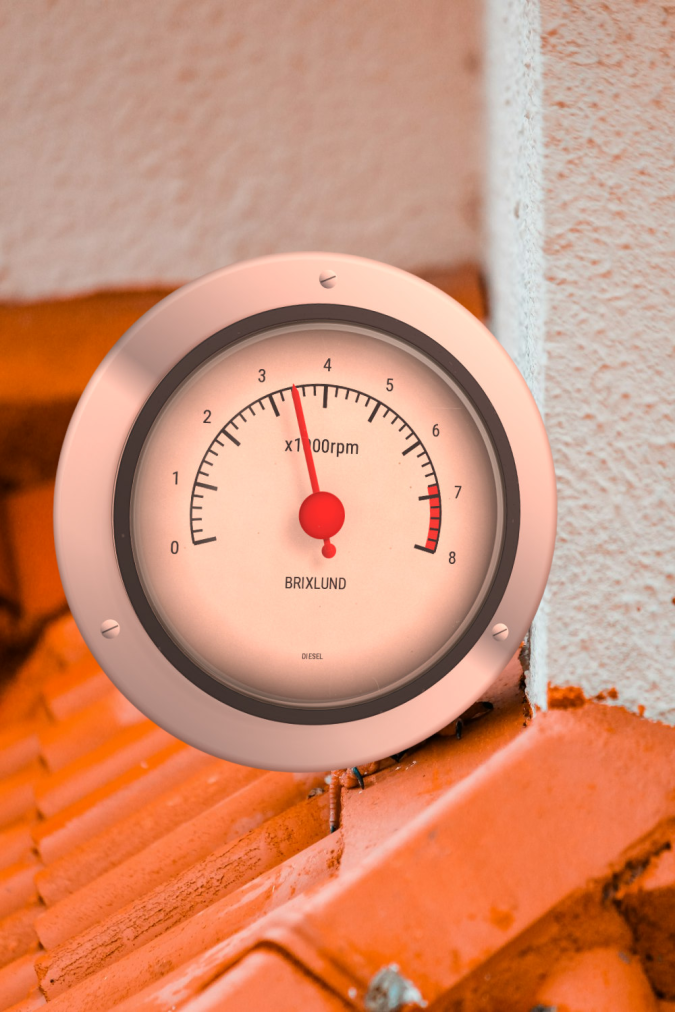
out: 3400 rpm
